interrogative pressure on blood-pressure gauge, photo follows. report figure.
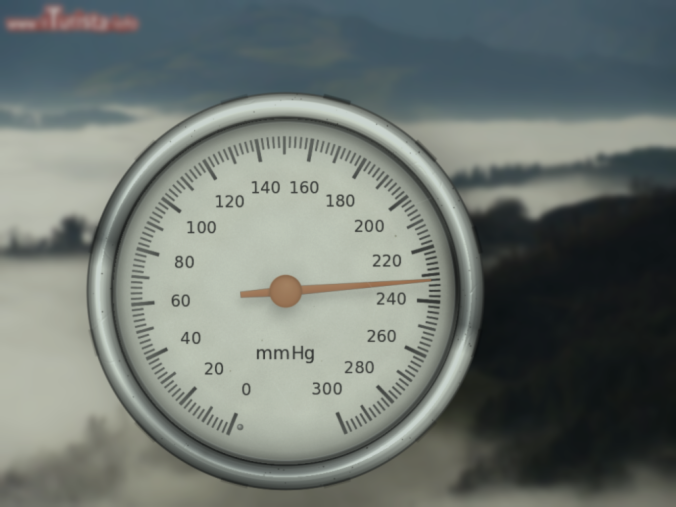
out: 232 mmHg
